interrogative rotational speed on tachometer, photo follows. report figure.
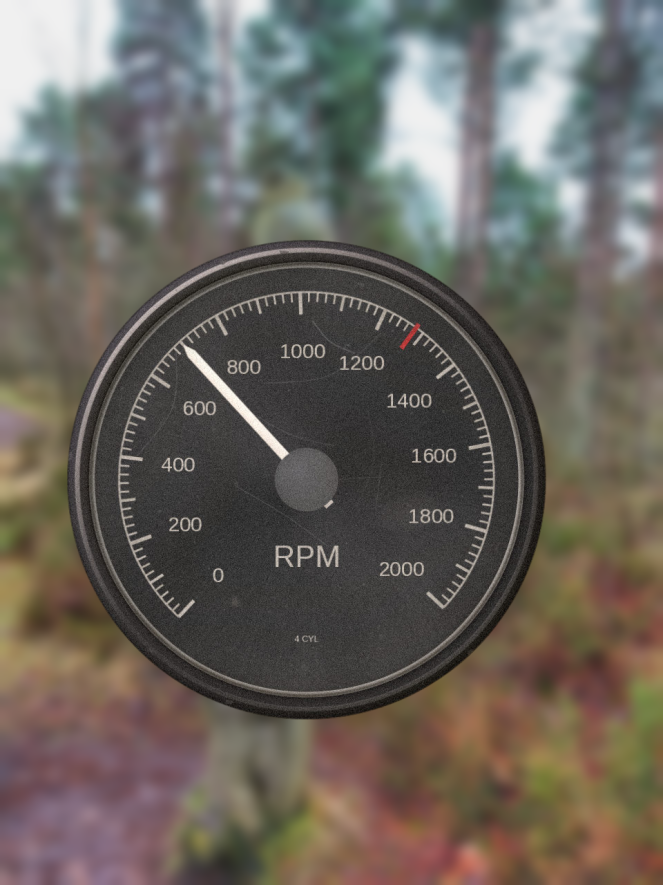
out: 700 rpm
